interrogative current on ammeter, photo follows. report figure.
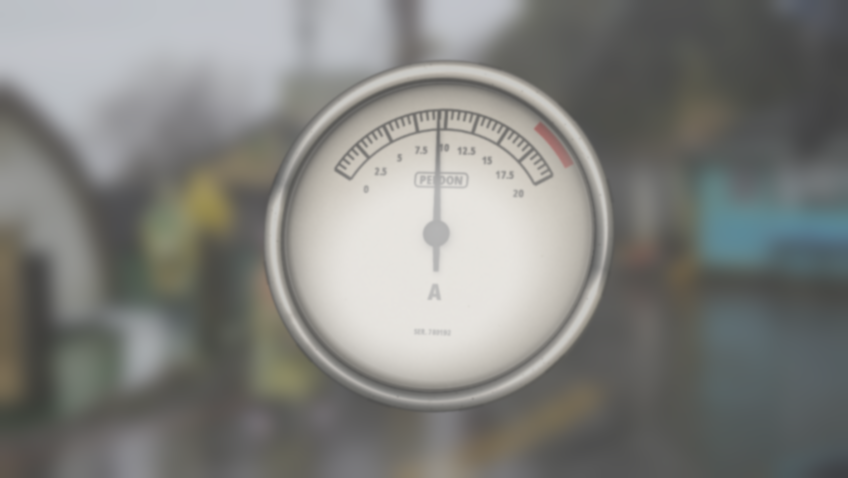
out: 9.5 A
